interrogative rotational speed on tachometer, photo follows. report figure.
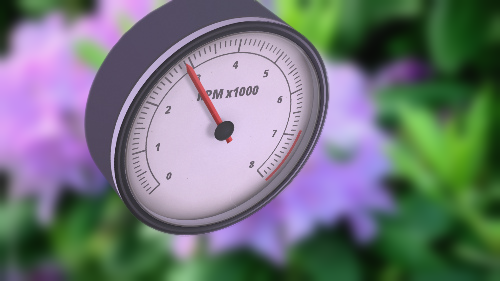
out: 2900 rpm
